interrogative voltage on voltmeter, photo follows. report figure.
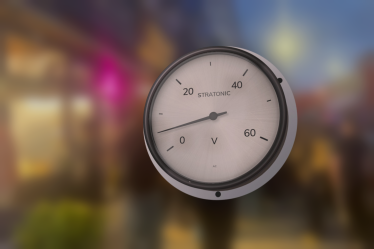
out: 5 V
